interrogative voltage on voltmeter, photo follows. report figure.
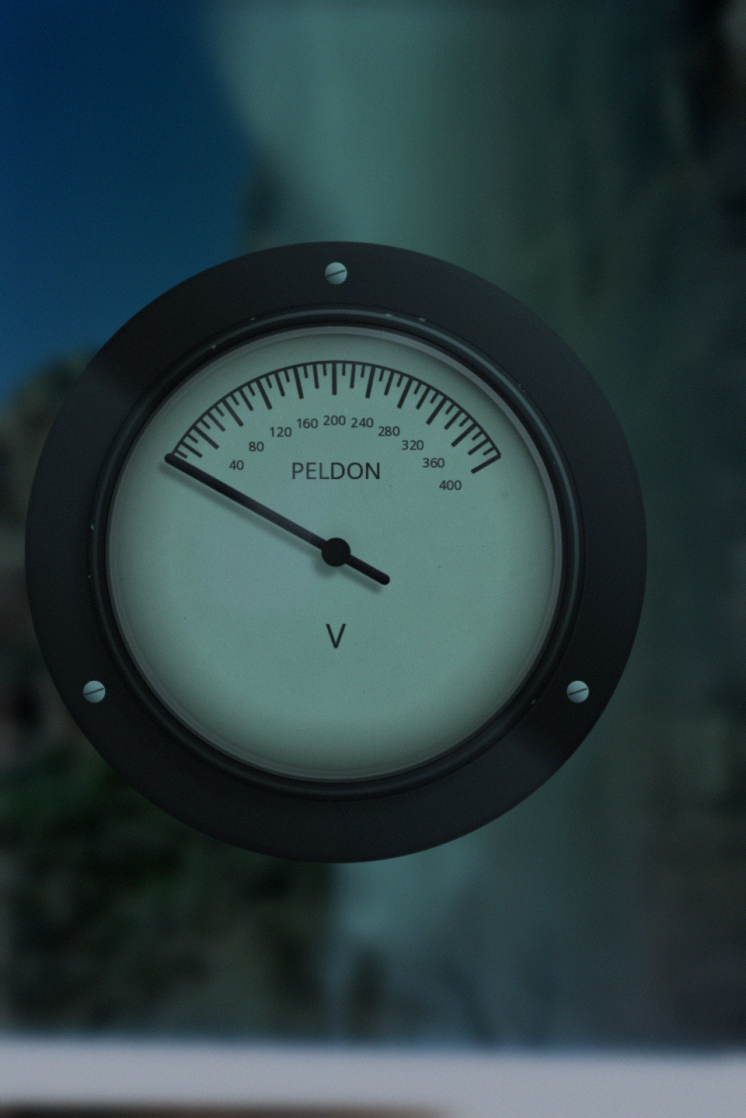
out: 0 V
